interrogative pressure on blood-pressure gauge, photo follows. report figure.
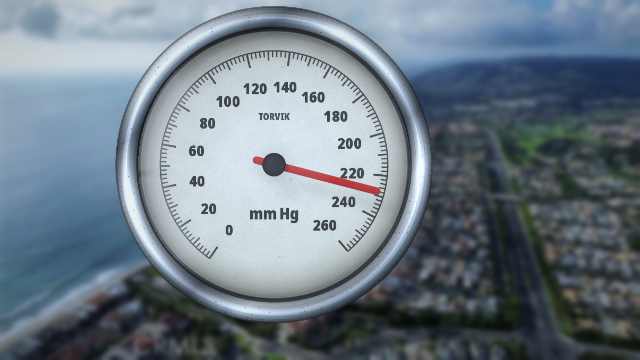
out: 228 mmHg
